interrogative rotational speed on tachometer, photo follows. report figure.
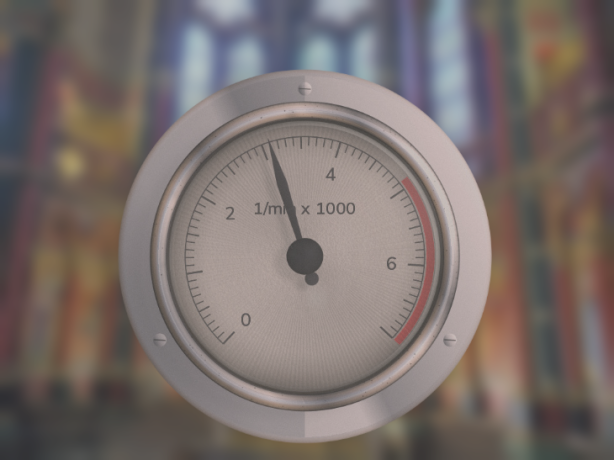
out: 3100 rpm
